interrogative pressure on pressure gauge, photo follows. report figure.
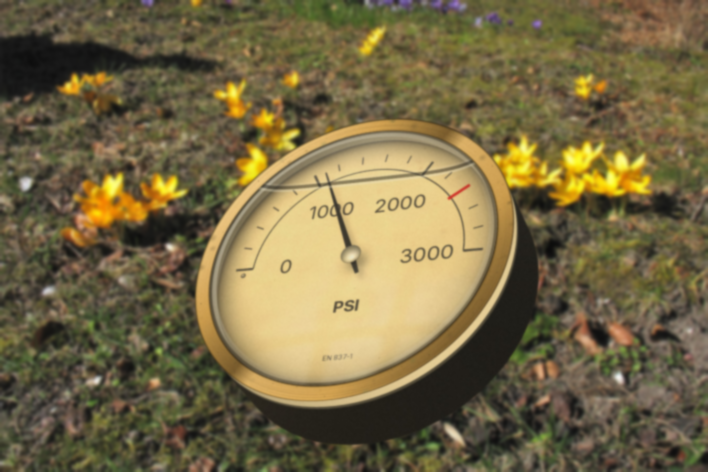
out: 1100 psi
